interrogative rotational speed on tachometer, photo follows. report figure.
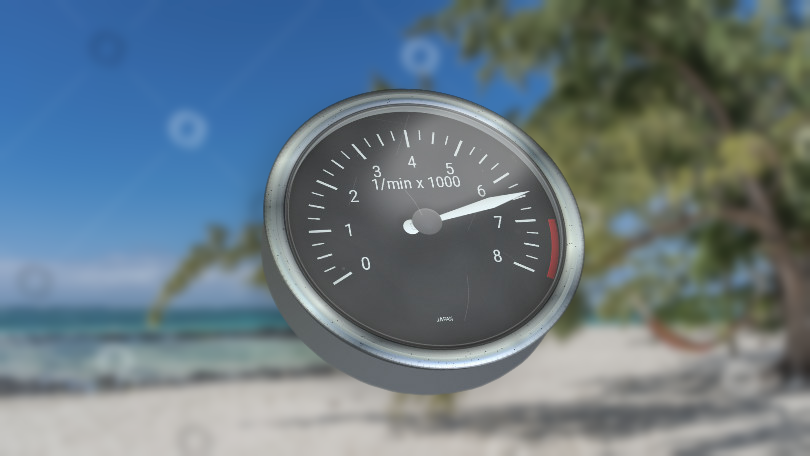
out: 6500 rpm
